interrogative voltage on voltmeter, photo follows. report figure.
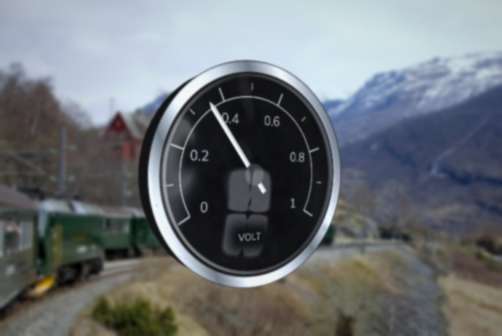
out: 0.35 V
